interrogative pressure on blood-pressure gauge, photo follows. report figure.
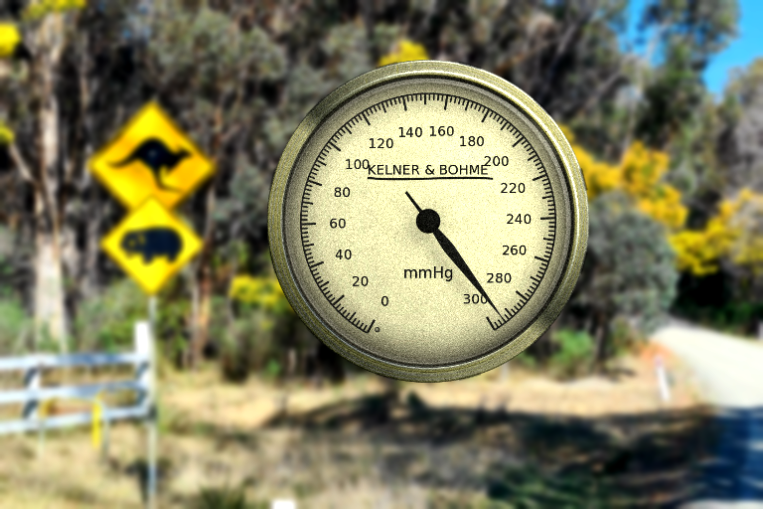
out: 294 mmHg
